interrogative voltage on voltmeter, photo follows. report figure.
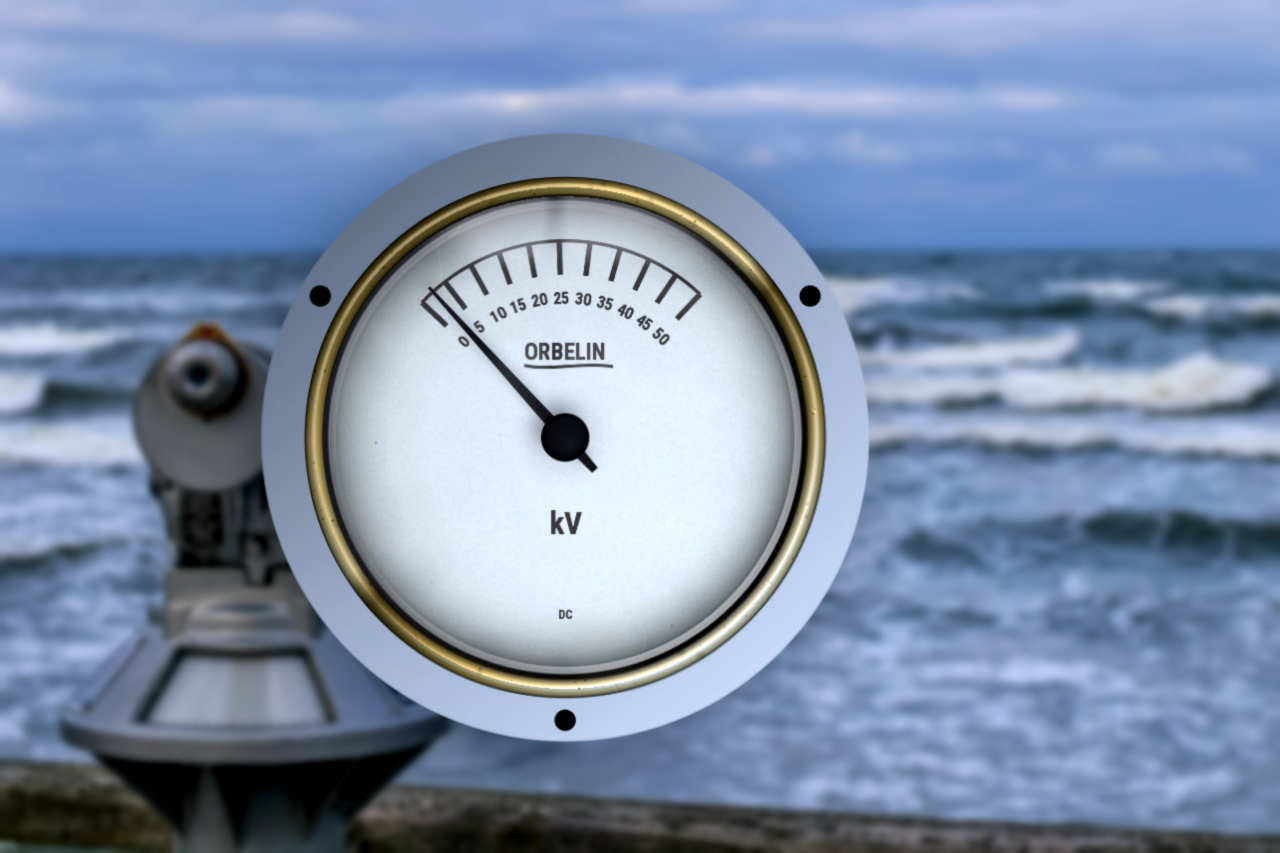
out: 2.5 kV
